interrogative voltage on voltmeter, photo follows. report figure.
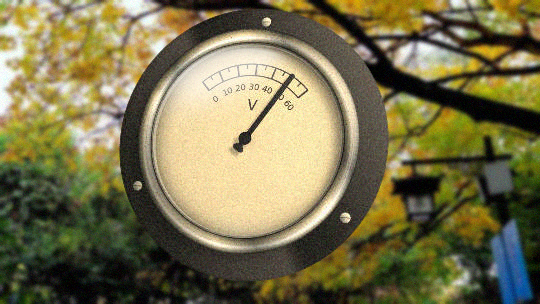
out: 50 V
